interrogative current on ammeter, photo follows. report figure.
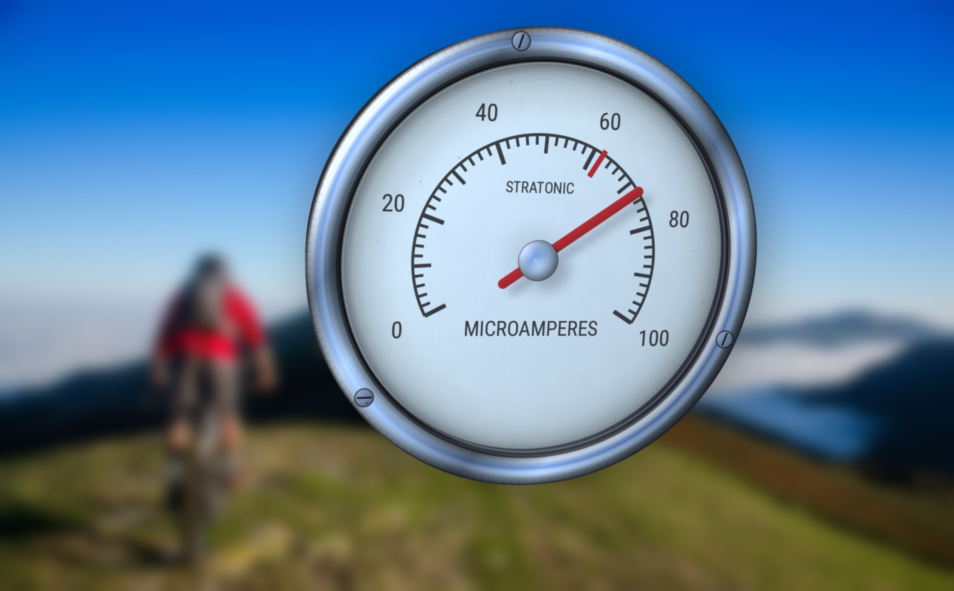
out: 72 µA
